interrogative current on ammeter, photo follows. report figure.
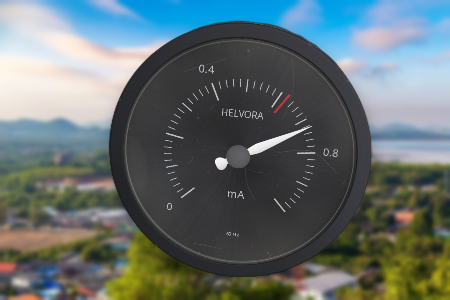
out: 0.72 mA
